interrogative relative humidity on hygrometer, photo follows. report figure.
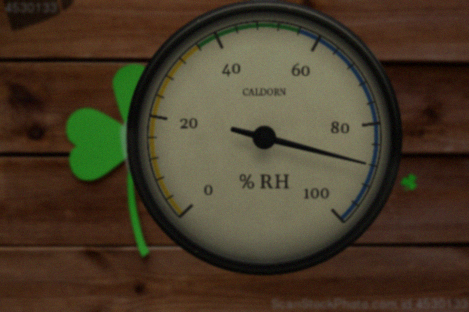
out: 88 %
